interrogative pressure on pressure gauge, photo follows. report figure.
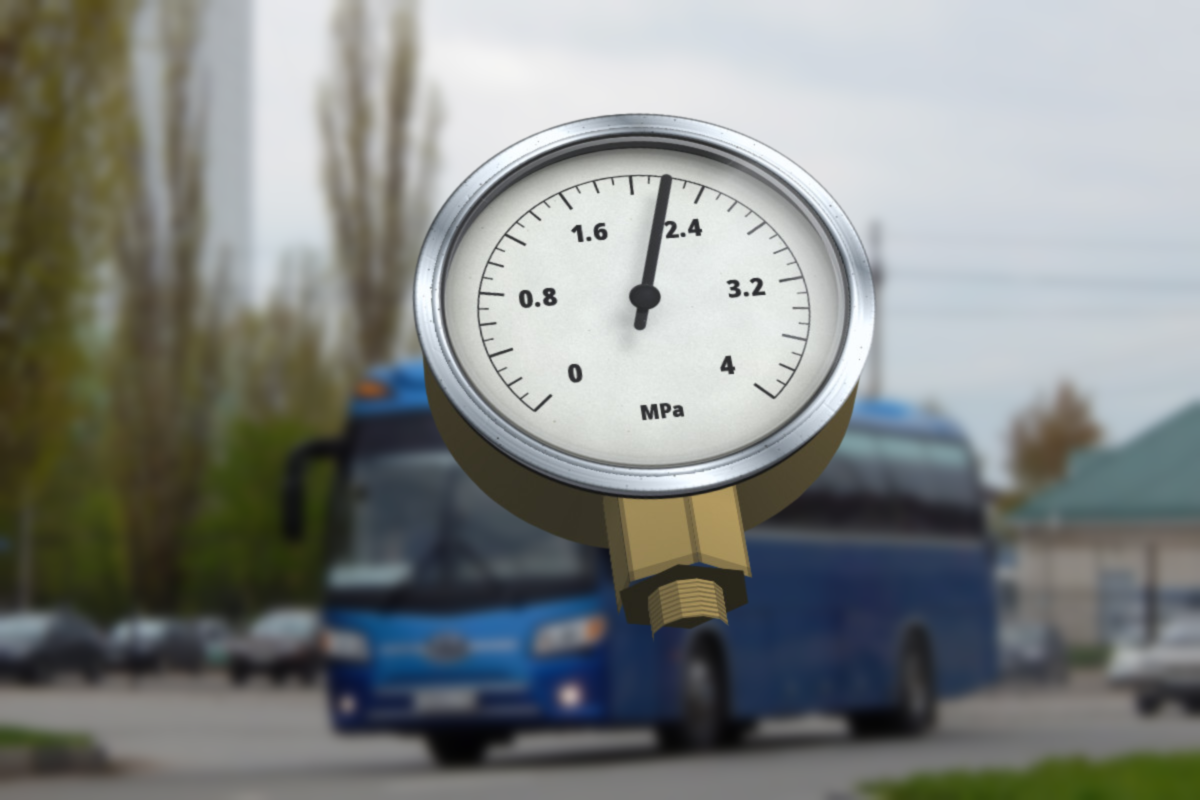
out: 2.2 MPa
